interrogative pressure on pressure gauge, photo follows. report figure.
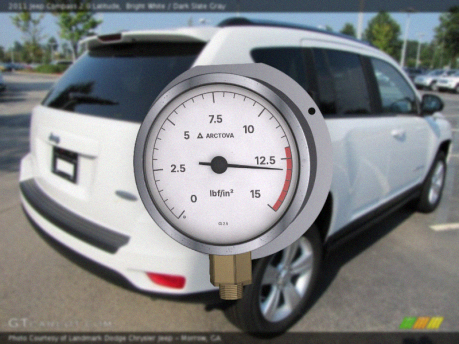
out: 13 psi
